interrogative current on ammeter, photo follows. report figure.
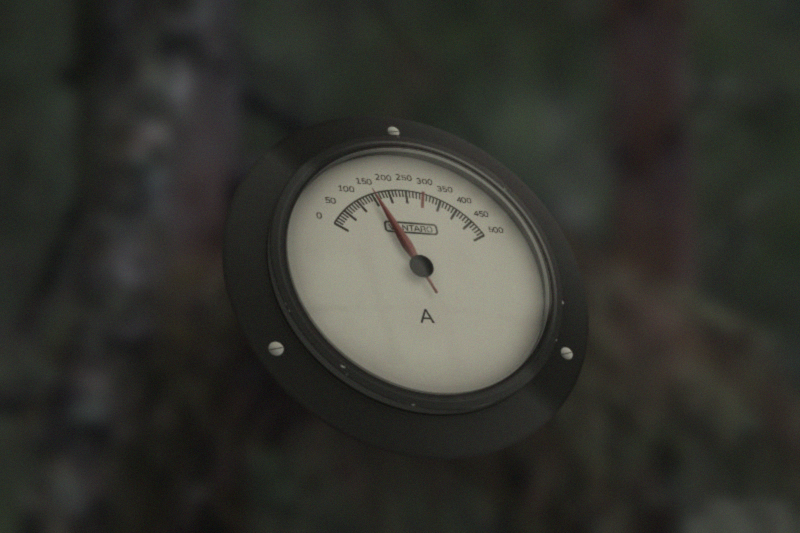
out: 150 A
